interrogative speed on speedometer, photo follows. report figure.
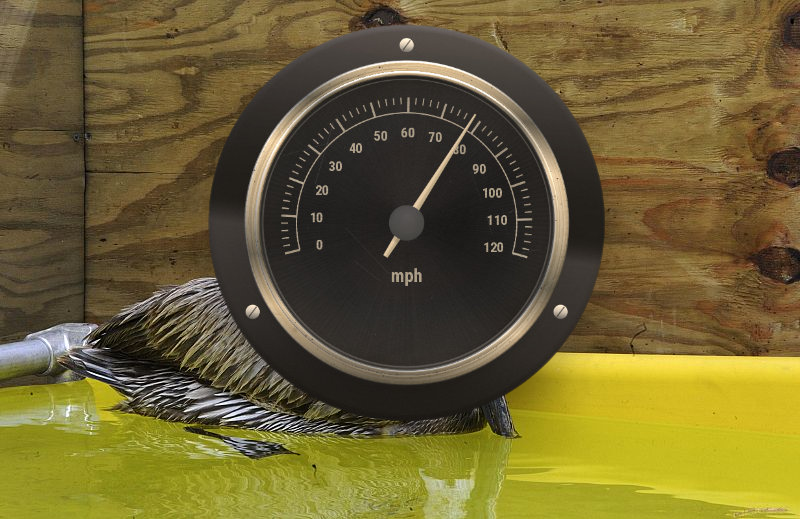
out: 78 mph
